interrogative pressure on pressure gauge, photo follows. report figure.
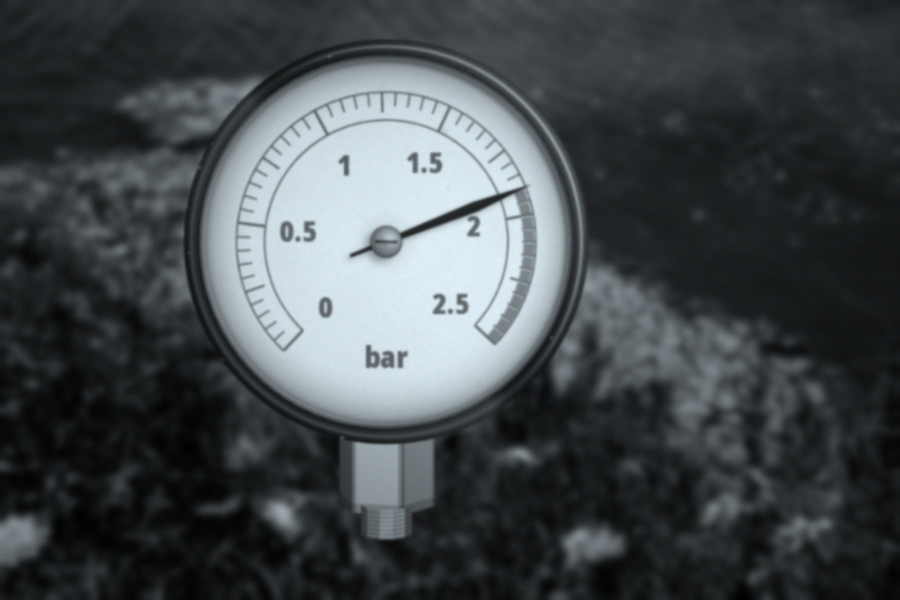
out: 1.9 bar
